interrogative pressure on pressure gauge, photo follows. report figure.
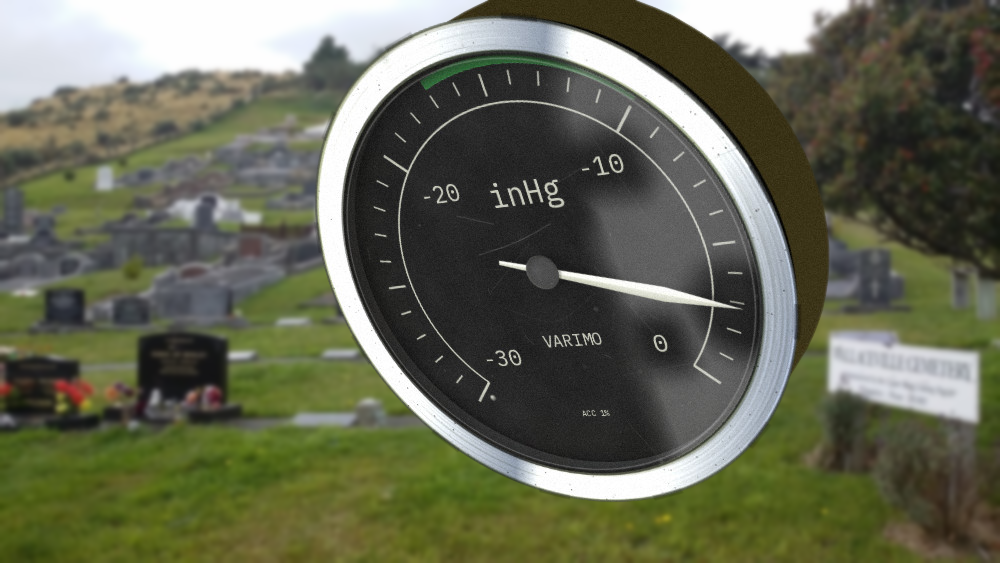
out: -3 inHg
